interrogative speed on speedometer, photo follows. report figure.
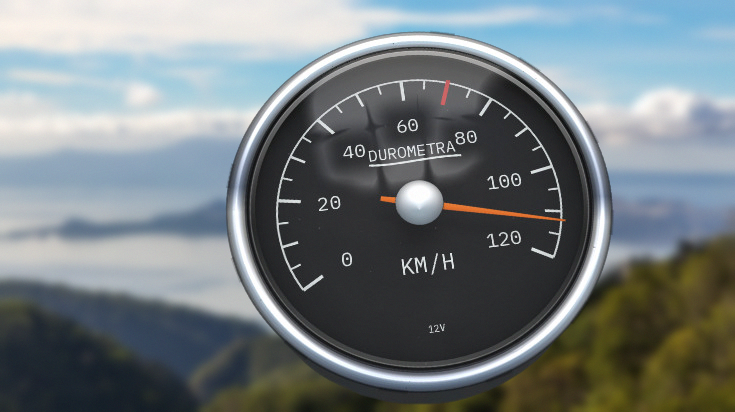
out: 112.5 km/h
